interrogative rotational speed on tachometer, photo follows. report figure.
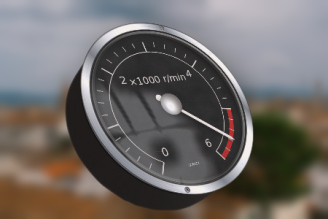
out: 5600 rpm
